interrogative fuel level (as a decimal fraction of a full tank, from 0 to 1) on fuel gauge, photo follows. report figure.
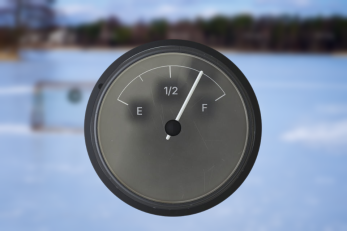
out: 0.75
